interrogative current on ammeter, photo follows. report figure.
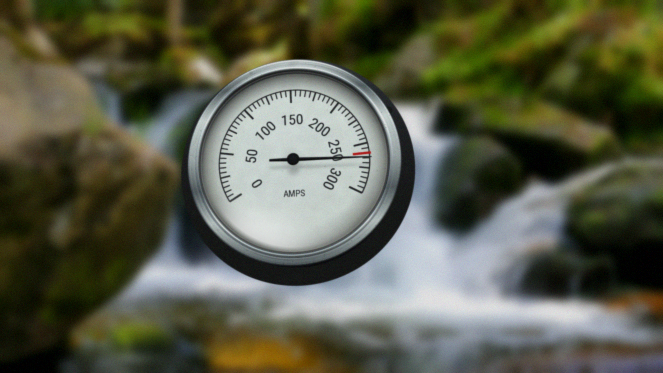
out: 265 A
